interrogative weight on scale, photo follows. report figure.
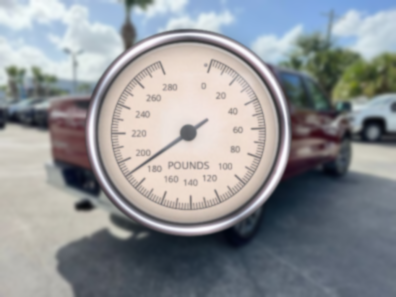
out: 190 lb
